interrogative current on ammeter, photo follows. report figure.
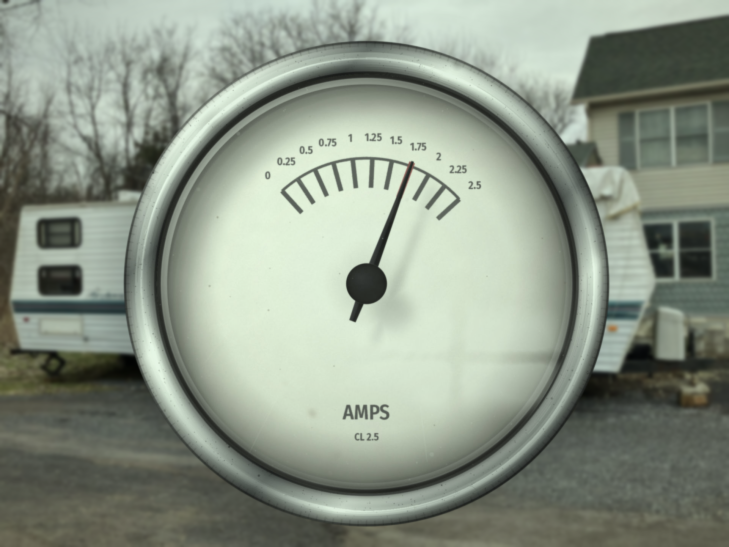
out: 1.75 A
